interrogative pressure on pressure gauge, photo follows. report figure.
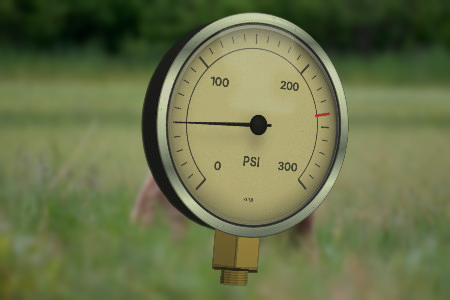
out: 50 psi
